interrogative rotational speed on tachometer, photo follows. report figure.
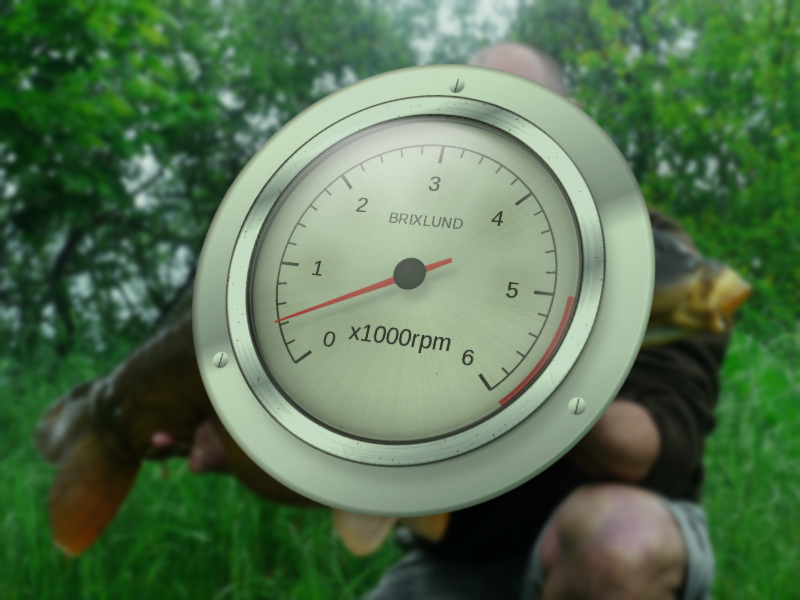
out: 400 rpm
